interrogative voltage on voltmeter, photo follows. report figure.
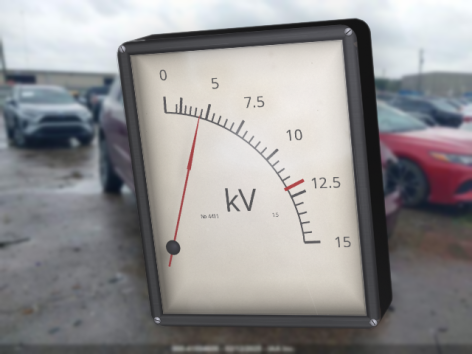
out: 4.5 kV
